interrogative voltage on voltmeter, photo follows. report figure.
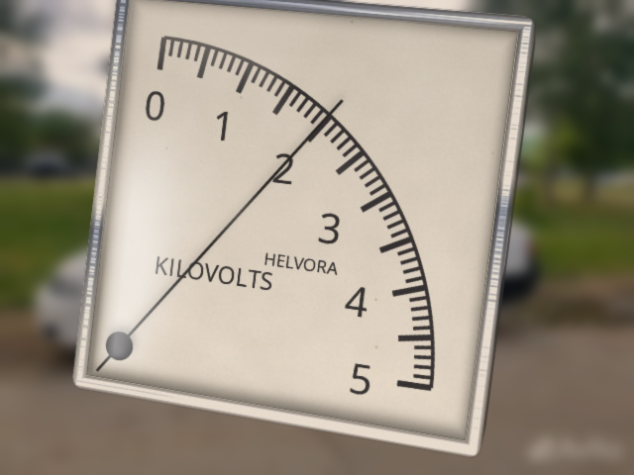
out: 2 kV
